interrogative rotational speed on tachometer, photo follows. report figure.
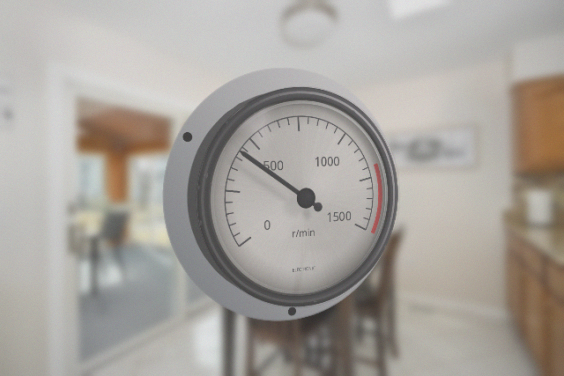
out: 425 rpm
